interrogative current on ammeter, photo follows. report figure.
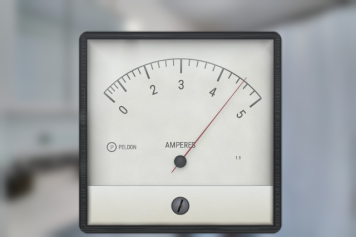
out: 4.5 A
